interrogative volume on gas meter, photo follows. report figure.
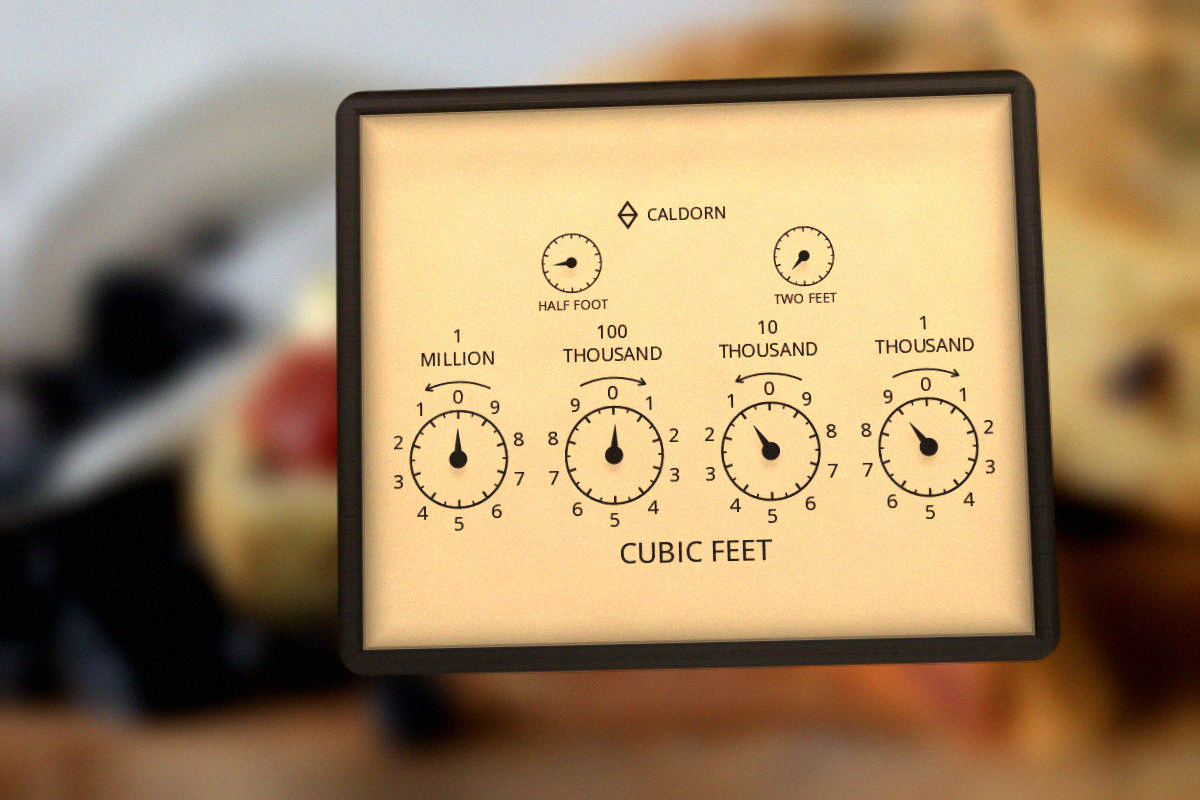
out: 900 ft³
